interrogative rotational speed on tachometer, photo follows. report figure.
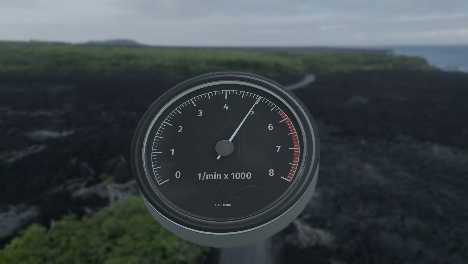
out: 5000 rpm
